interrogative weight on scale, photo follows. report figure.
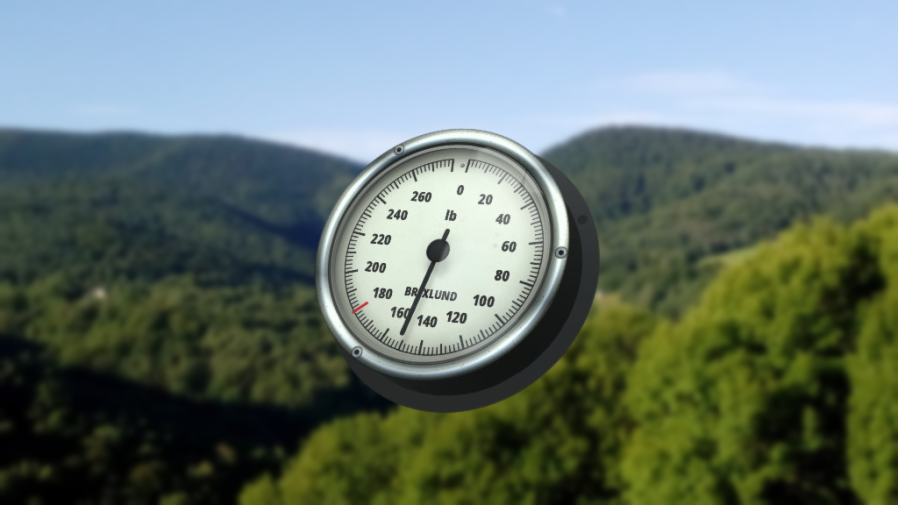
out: 150 lb
